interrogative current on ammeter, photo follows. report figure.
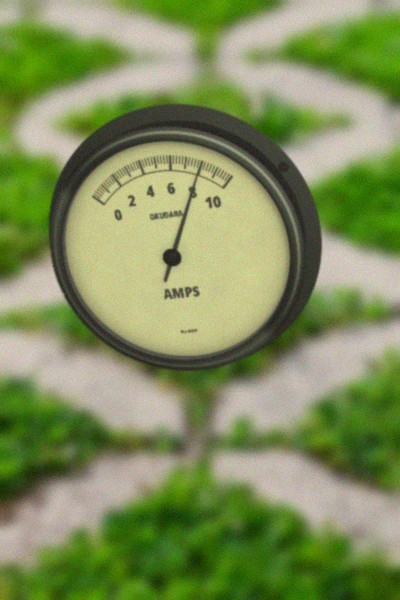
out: 8 A
